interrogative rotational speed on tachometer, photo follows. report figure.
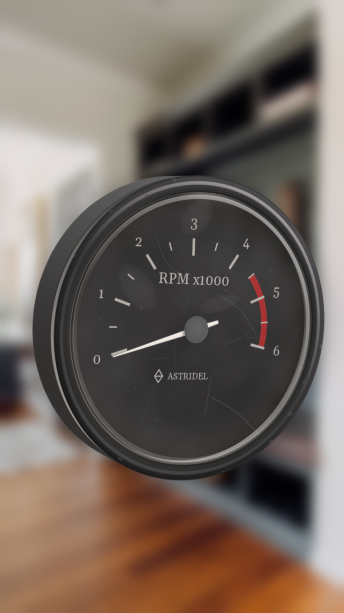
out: 0 rpm
